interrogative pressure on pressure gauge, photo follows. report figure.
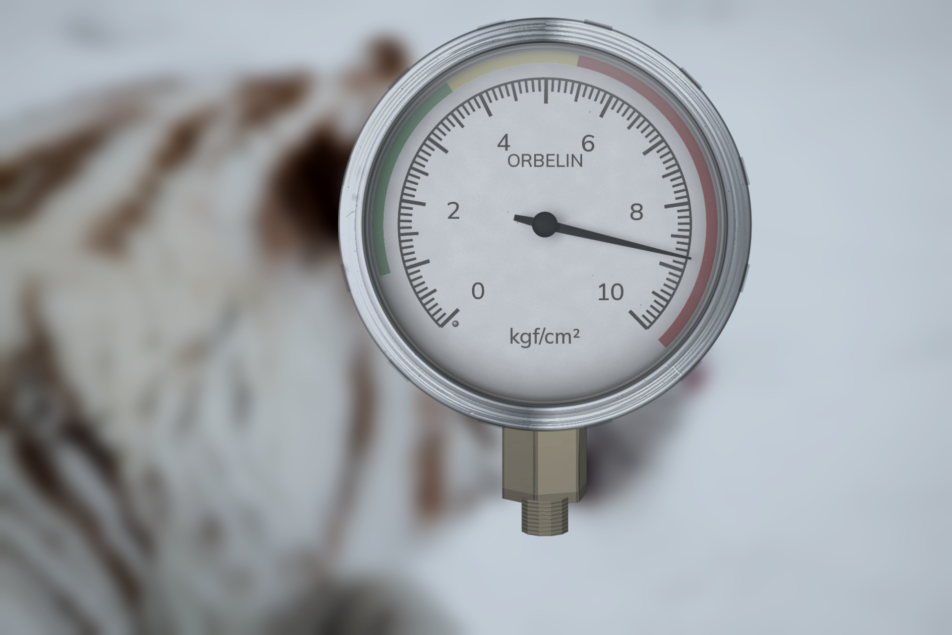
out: 8.8 kg/cm²
